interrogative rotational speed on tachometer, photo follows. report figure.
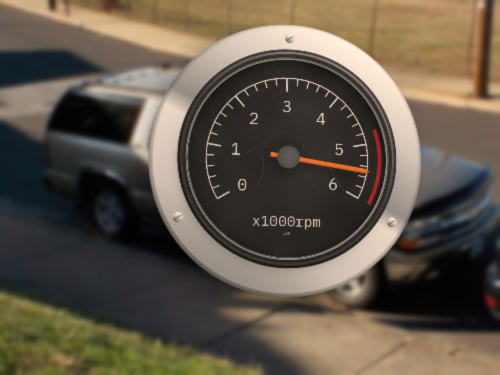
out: 5500 rpm
